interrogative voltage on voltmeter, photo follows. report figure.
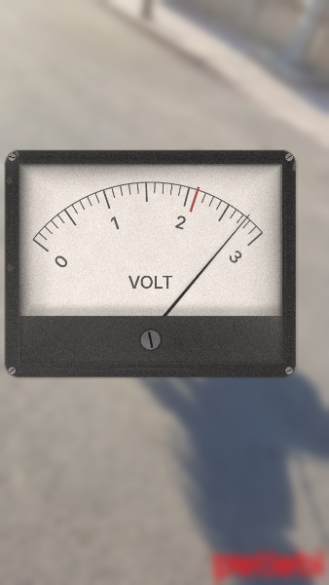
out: 2.75 V
